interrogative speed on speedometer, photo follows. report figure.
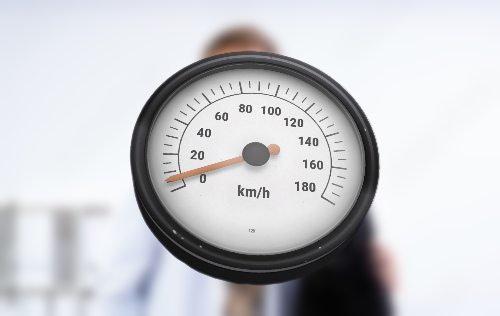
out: 5 km/h
